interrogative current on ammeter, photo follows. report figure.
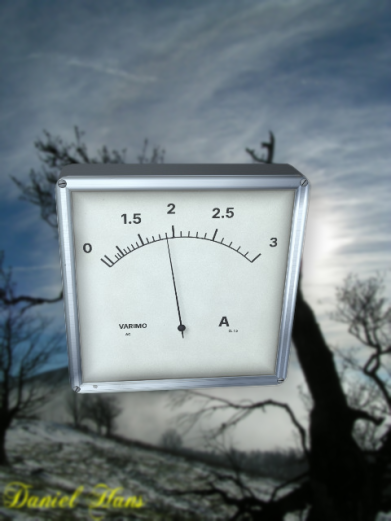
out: 1.9 A
